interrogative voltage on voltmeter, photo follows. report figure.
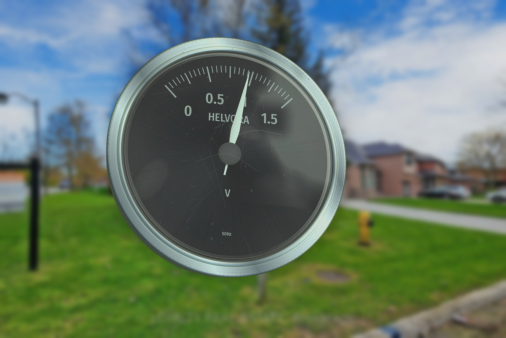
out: 0.95 V
